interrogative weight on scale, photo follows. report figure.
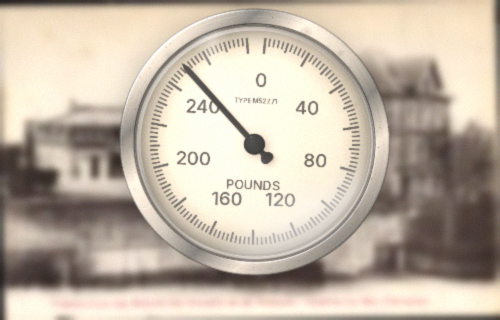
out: 250 lb
